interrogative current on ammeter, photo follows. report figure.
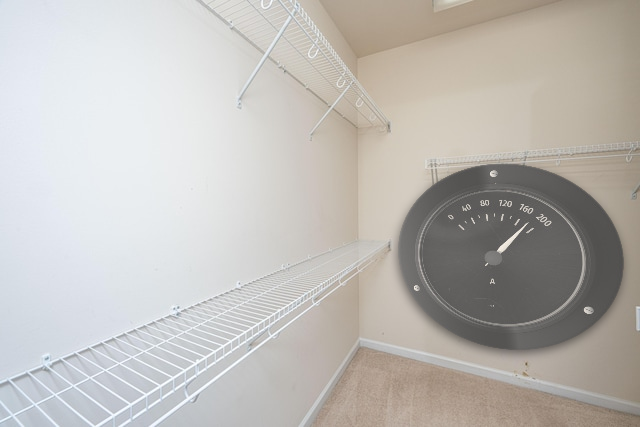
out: 180 A
